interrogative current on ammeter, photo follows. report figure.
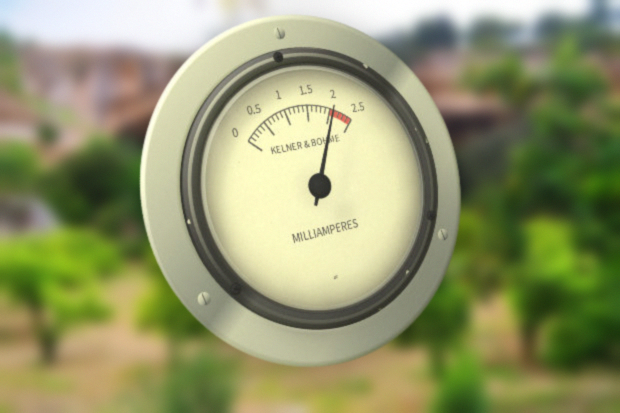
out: 2 mA
